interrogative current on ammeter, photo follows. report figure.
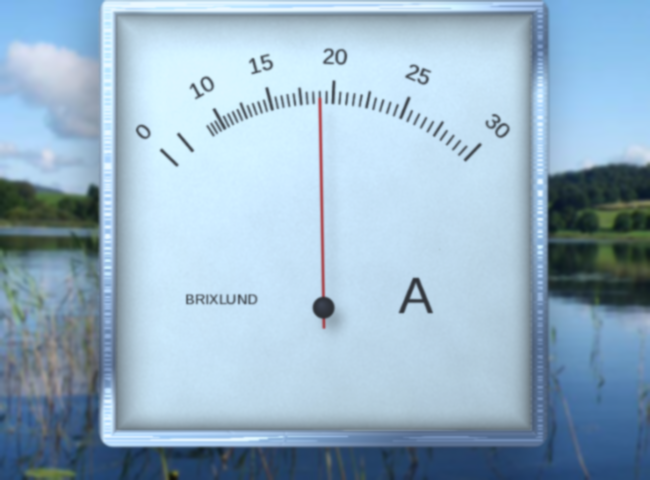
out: 19 A
